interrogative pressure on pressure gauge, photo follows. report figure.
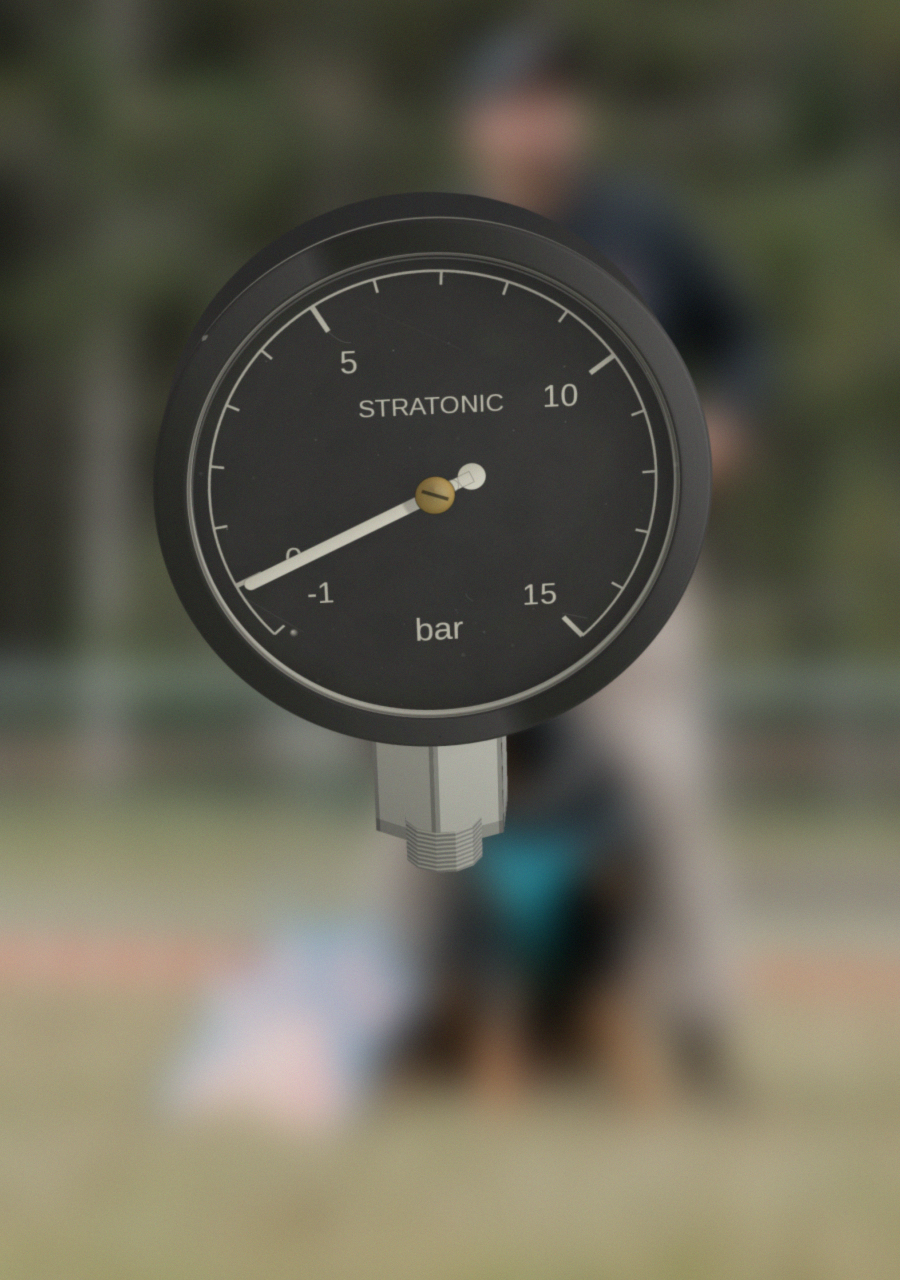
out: 0 bar
